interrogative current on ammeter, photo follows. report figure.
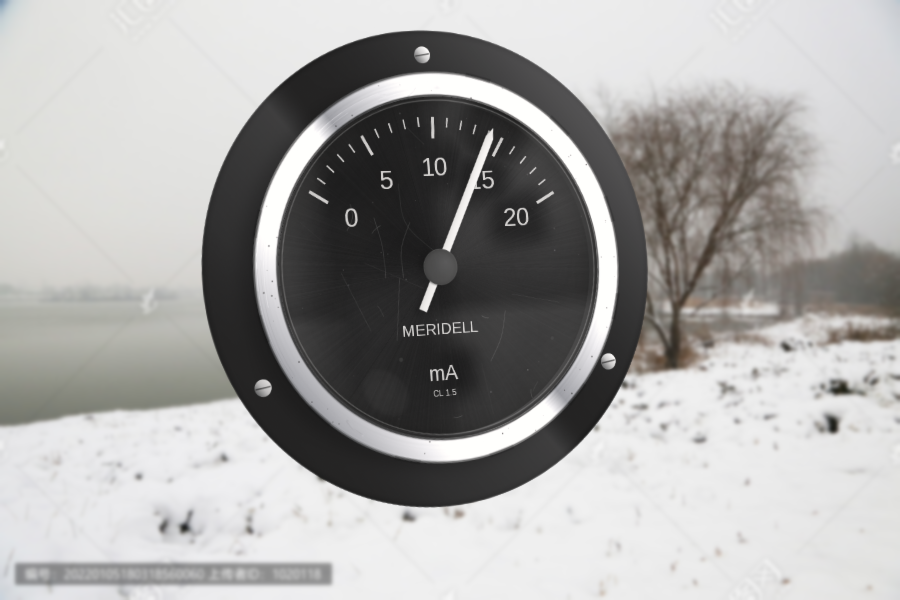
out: 14 mA
